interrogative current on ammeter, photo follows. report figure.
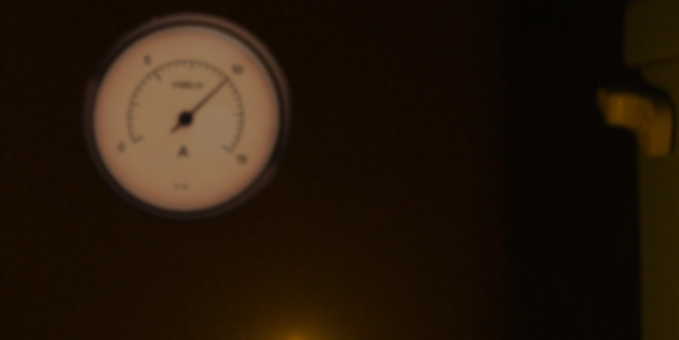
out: 10 A
